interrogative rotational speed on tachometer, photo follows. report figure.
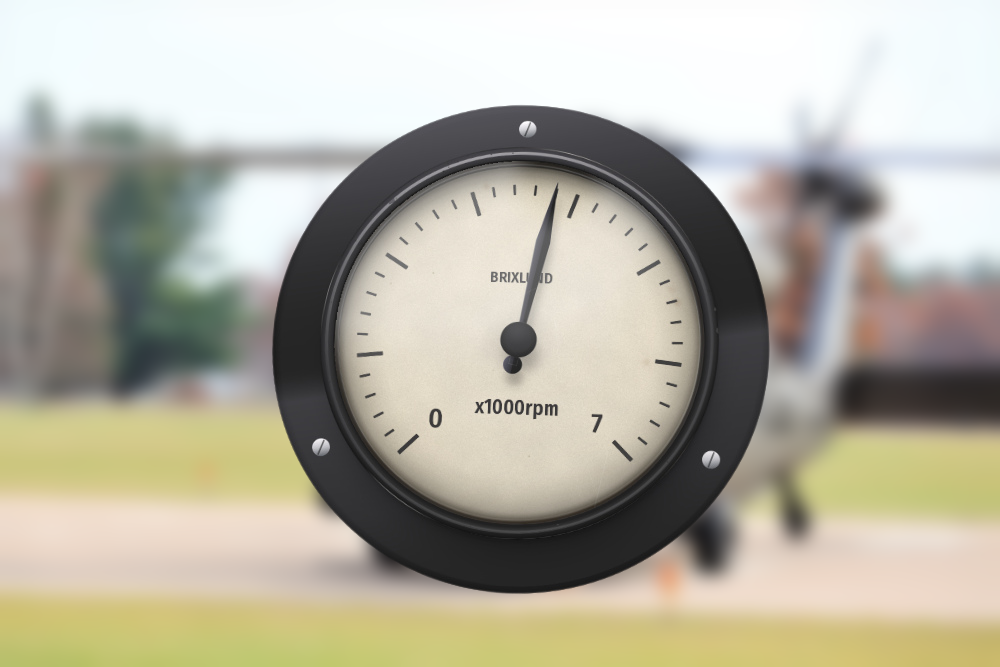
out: 3800 rpm
